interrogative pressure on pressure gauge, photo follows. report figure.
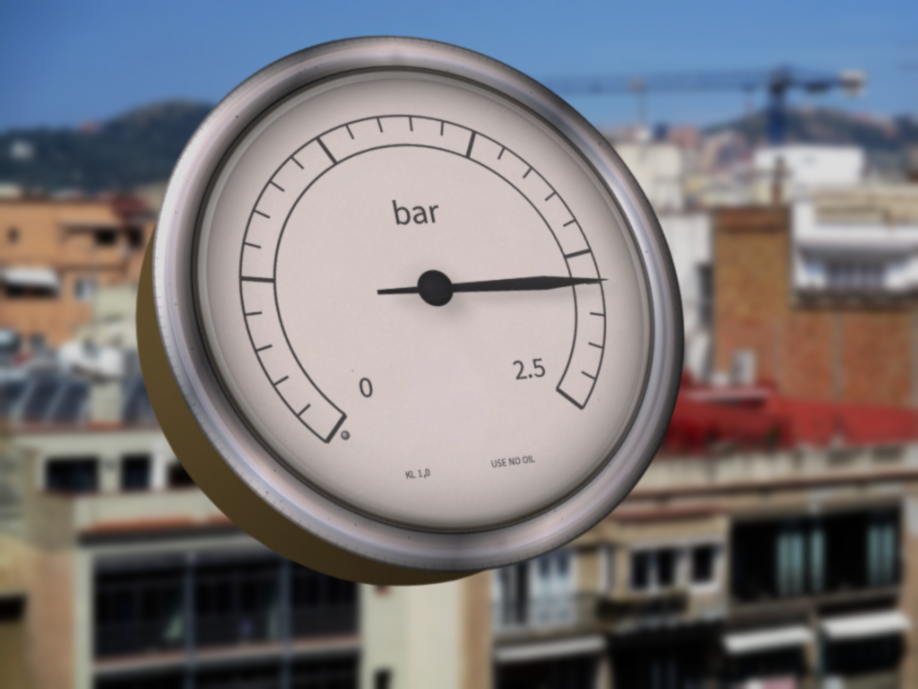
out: 2.1 bar
